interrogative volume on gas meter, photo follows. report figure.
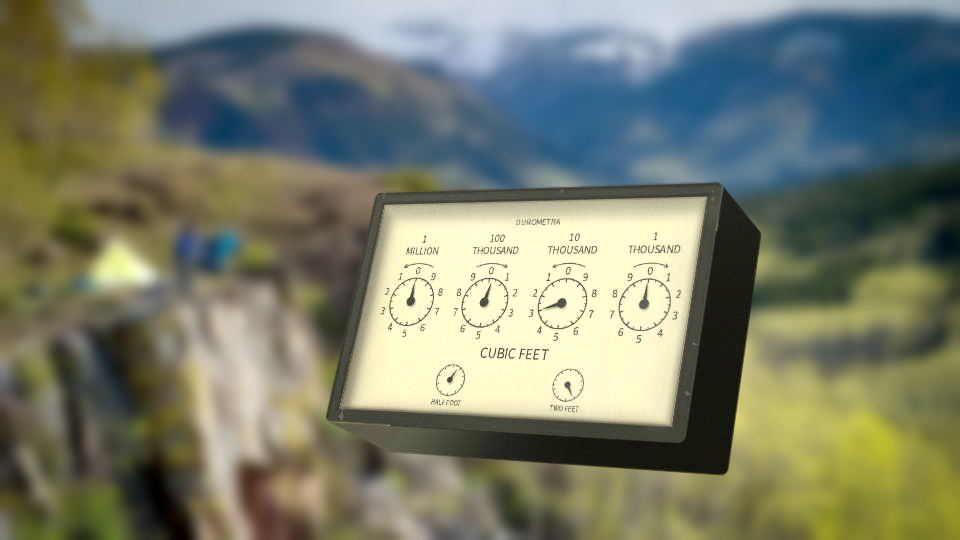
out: 3000 ft³
